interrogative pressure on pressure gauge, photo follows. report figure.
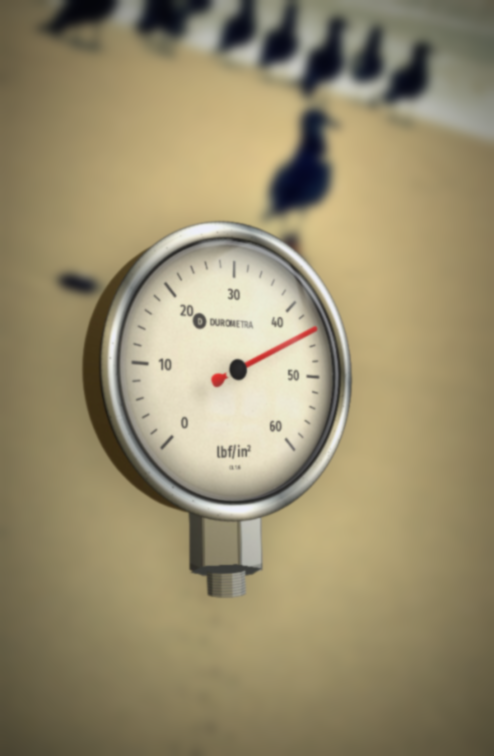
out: 44 psi
